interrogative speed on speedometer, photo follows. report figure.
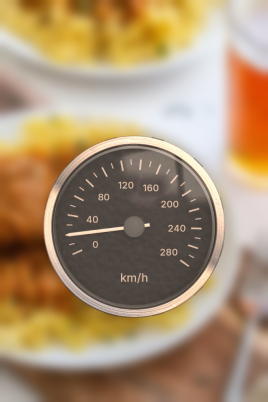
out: 20 km/h
